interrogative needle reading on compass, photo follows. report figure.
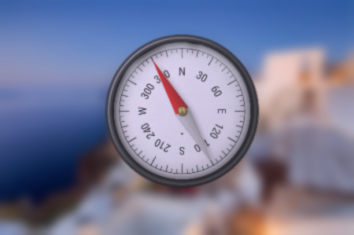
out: 330 °
